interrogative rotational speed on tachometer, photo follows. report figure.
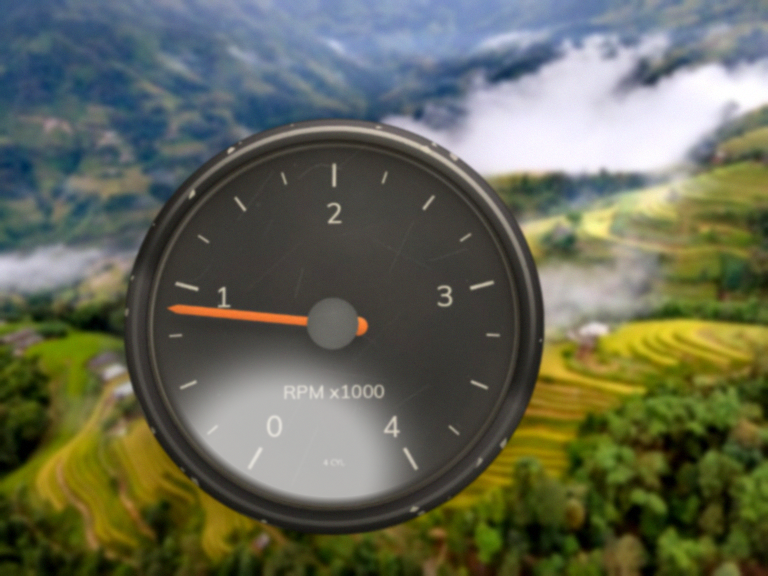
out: 875 rpm
